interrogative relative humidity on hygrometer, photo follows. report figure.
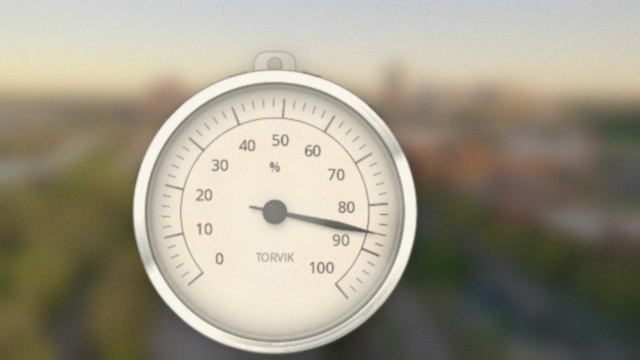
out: 86 %
